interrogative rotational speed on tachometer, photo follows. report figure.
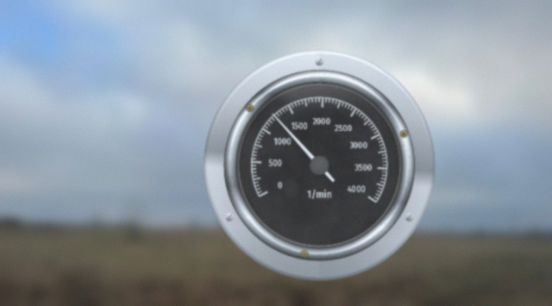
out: 1250 rpm
